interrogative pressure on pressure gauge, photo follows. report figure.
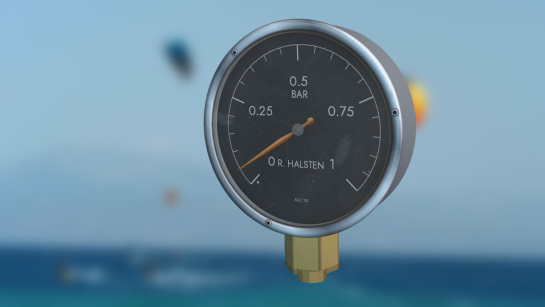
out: 0.05 bar
